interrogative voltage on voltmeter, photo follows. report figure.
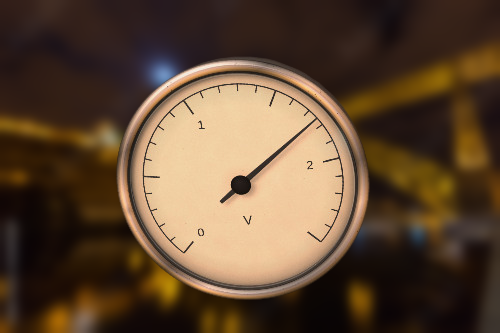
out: 1.75 V
